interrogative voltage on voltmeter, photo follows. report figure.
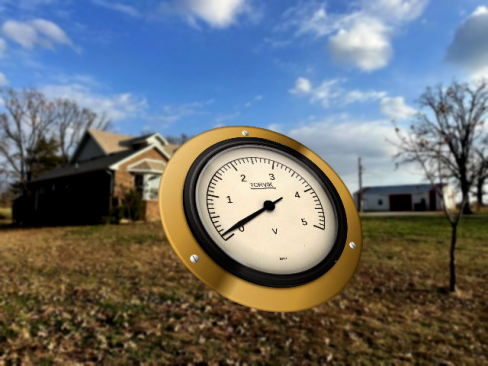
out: 0.1 V
